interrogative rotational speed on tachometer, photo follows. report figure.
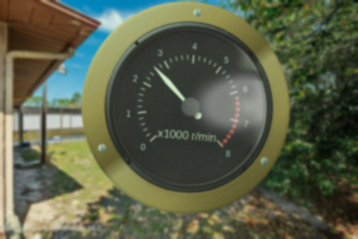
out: 2600 rpm
